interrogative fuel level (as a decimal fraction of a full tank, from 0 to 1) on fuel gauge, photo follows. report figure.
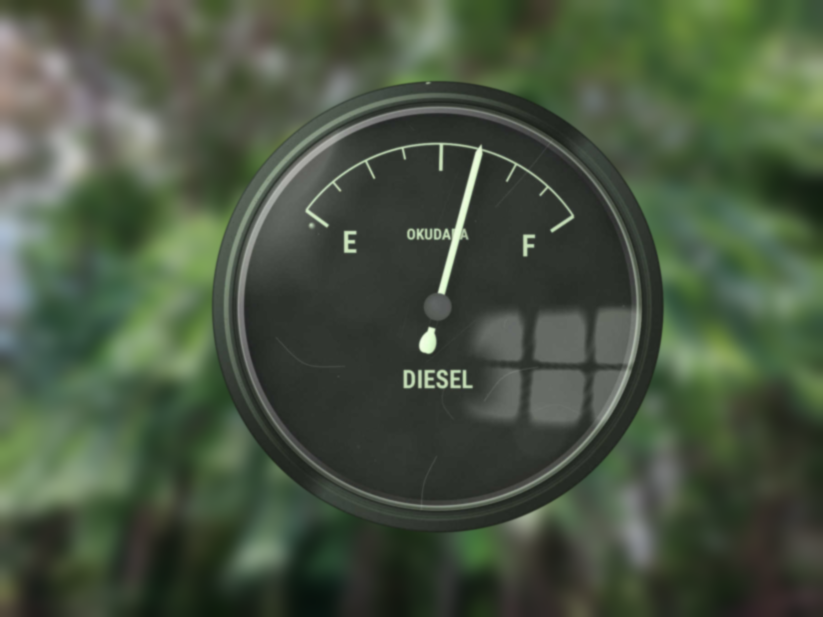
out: 0.625
